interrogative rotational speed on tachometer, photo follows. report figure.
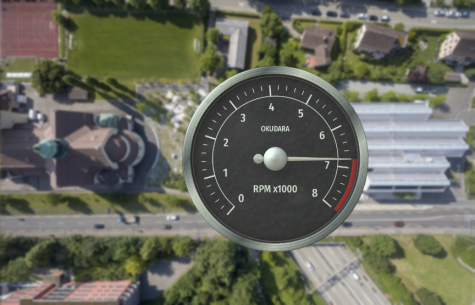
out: 6800 rpm
